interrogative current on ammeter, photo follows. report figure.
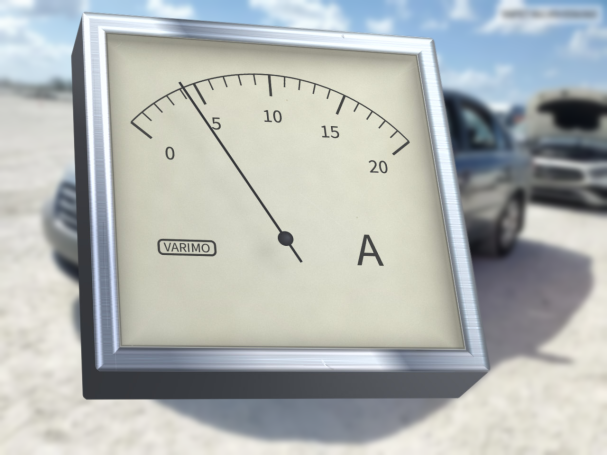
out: 4 A
